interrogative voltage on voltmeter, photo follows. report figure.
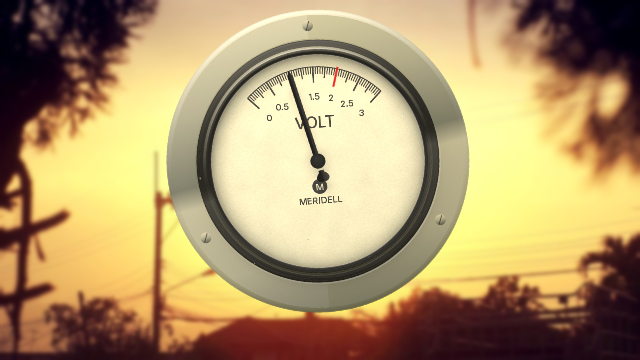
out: 1 V
